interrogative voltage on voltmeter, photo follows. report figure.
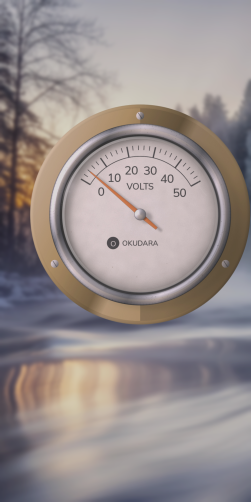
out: 4 V
